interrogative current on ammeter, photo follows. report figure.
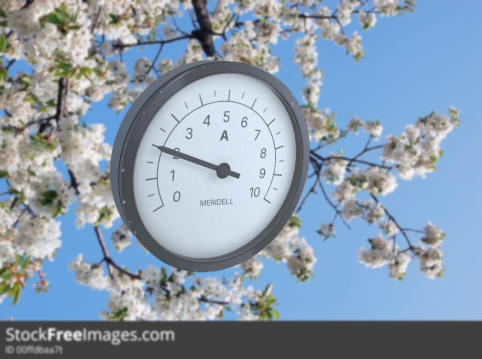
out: 2 A
